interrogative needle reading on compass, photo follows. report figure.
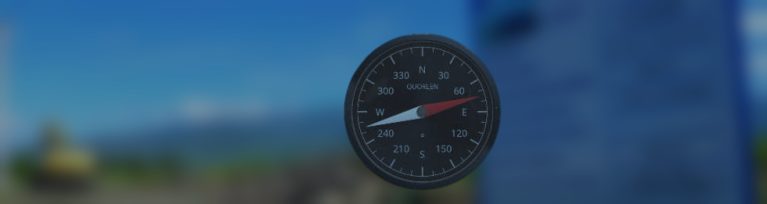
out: 75 °
